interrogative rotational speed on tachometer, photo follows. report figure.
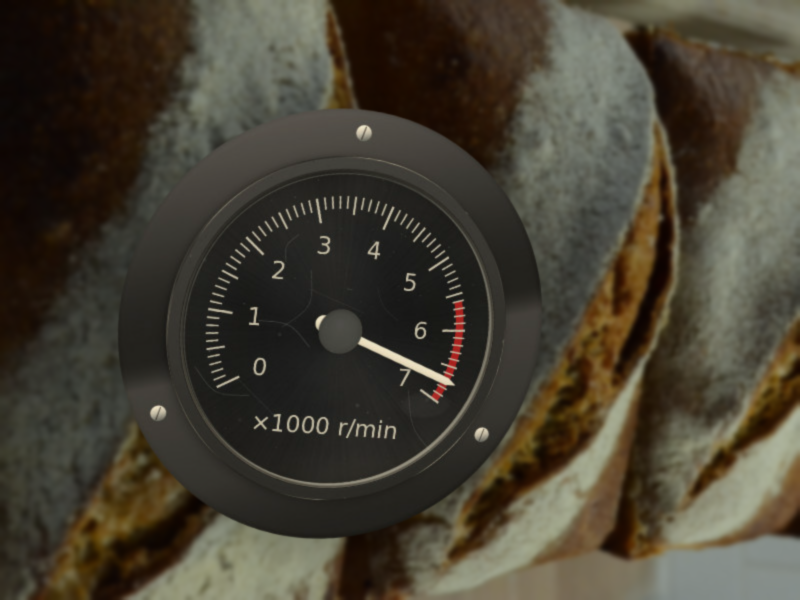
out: 6700 rpm
